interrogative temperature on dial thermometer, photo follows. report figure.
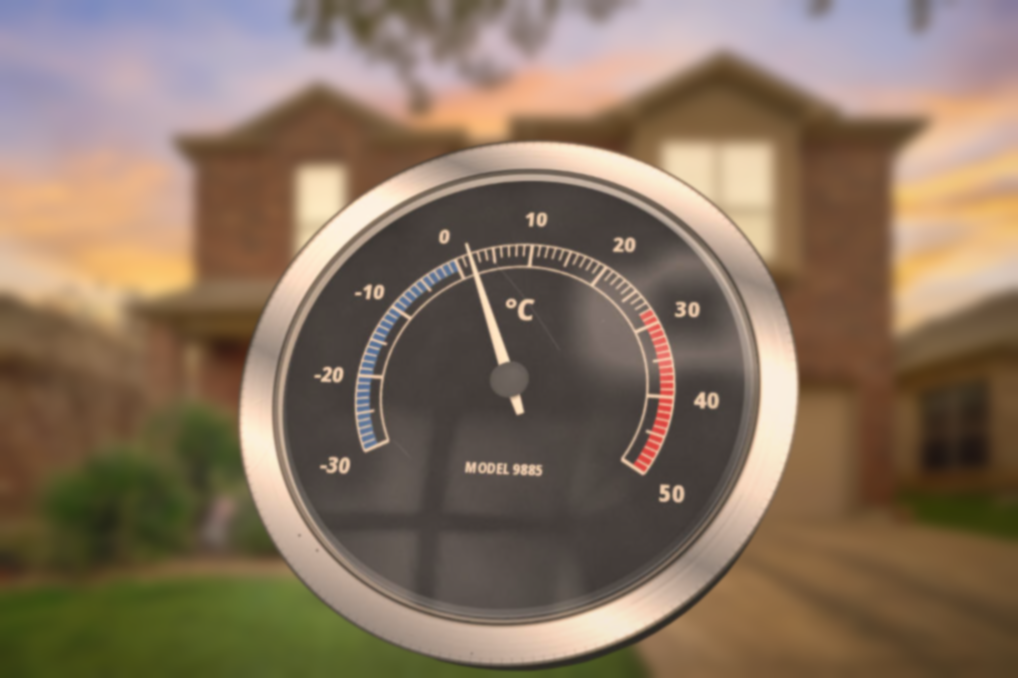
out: 2 °C
